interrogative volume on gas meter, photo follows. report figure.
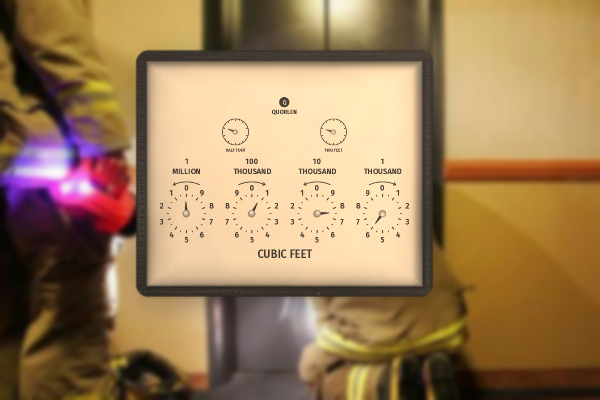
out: 7600 ft³
